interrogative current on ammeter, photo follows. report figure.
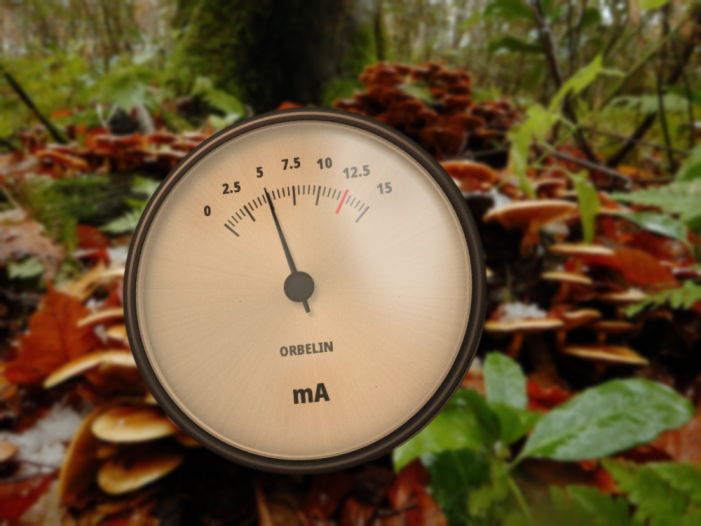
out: 5 mA
